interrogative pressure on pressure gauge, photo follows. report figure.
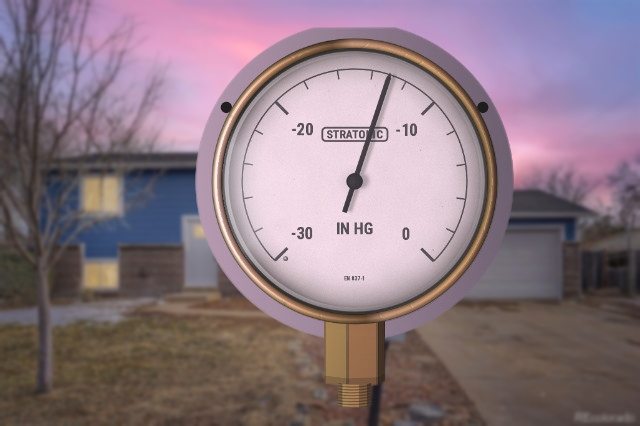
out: -13 inHg
